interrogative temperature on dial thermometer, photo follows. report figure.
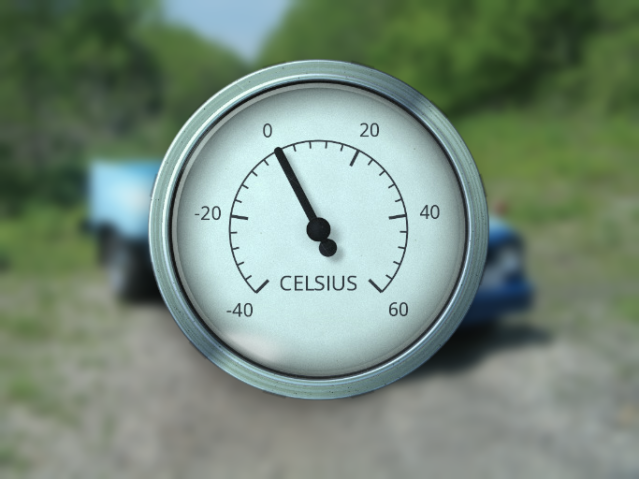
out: 0 °C
